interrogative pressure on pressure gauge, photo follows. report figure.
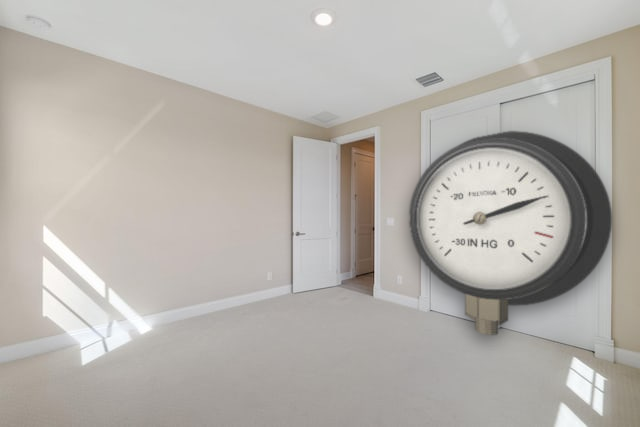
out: -7 inHg
